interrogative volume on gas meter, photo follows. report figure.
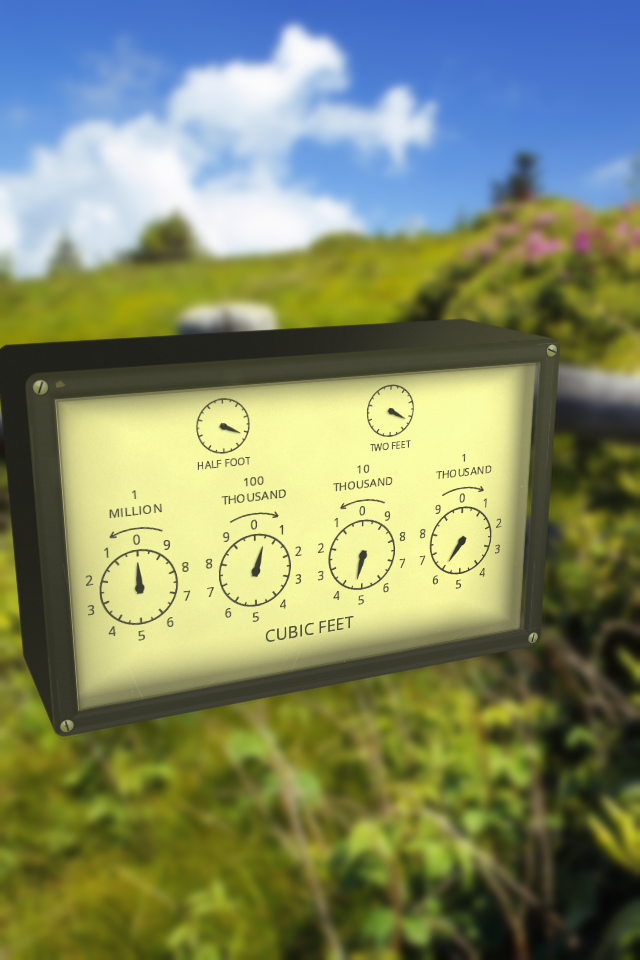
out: 4600 ft³
